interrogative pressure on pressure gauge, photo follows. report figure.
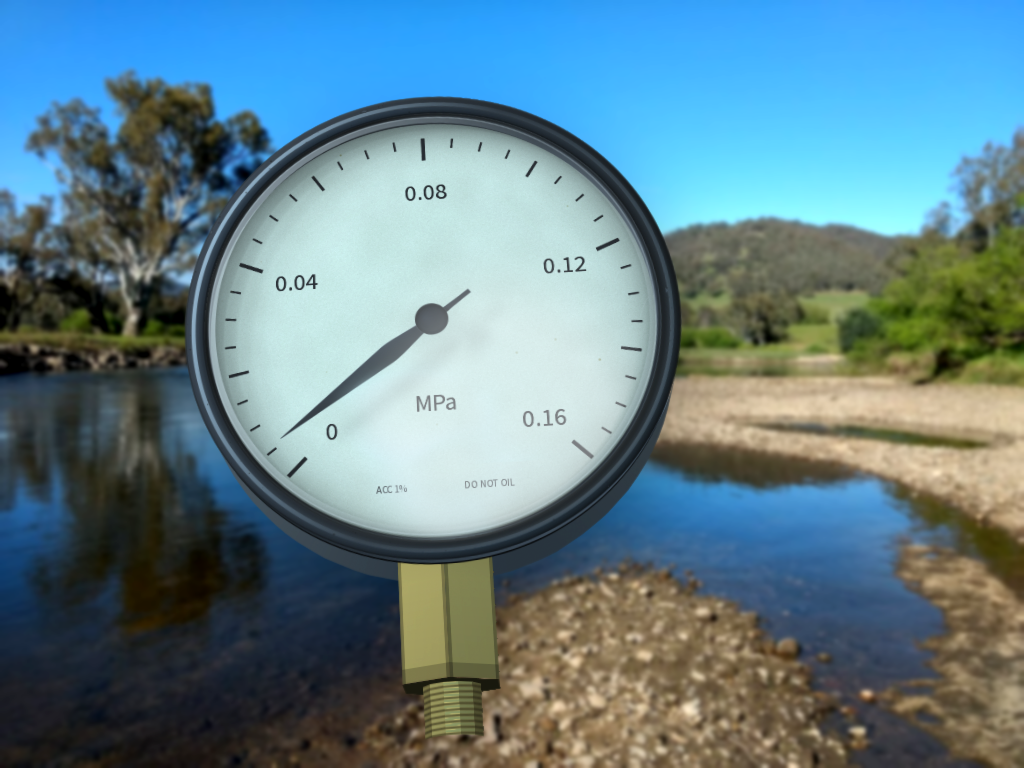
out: 0.005 MPa
